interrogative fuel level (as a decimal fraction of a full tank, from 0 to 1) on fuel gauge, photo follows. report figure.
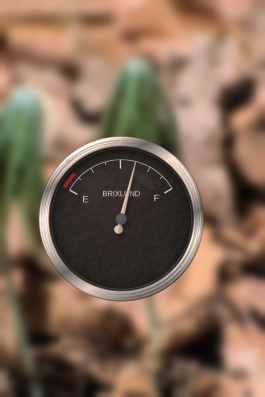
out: 0.625
